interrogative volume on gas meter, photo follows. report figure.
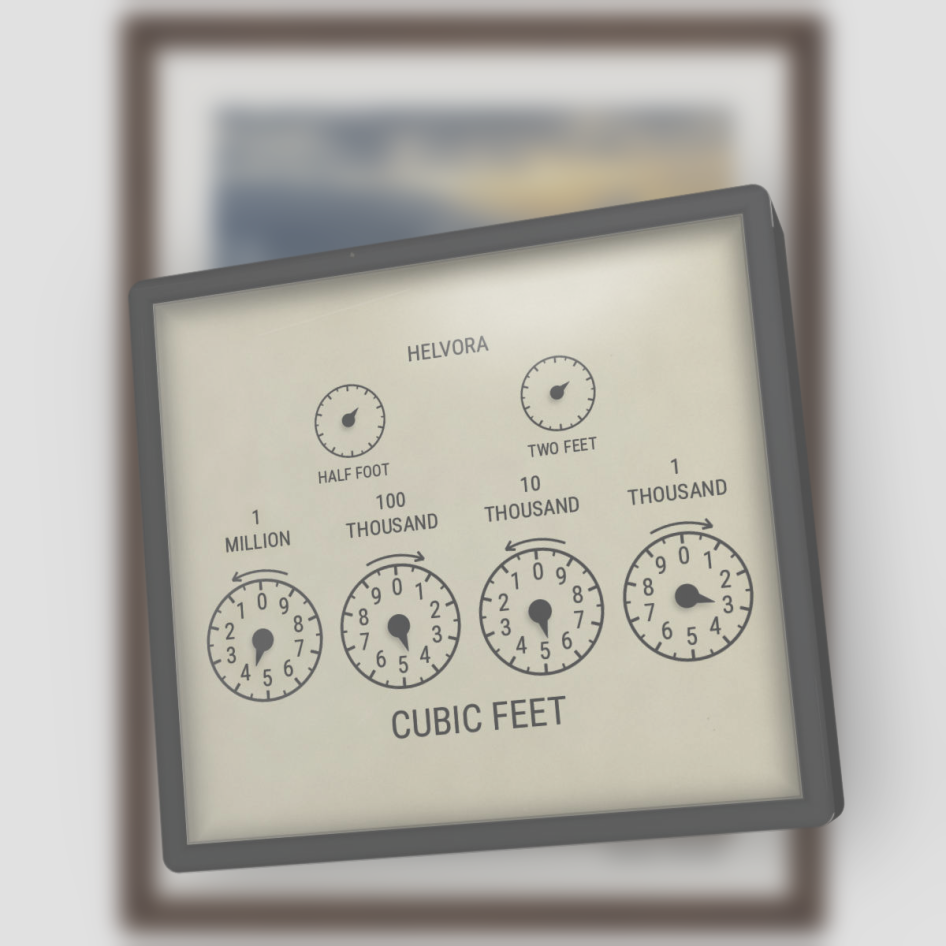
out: 445300 ft³
